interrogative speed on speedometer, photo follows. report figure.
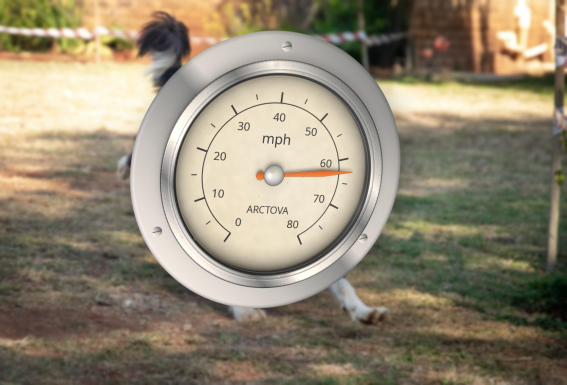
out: 62.5 mph
